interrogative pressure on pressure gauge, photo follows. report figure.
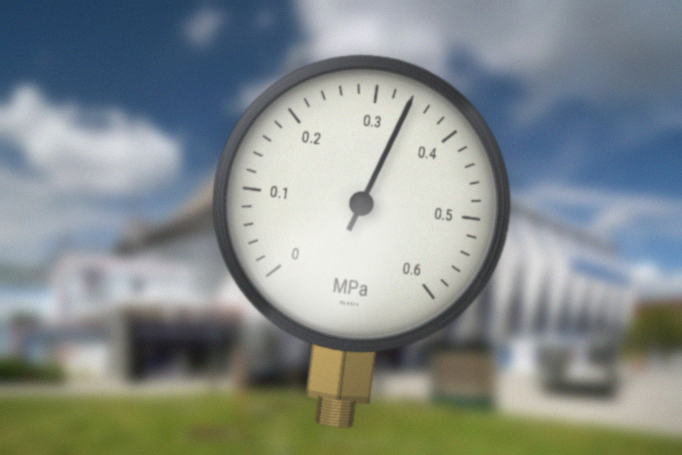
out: 0.34 MPa
